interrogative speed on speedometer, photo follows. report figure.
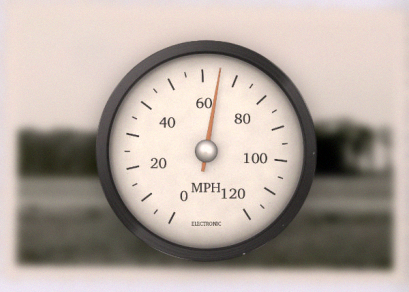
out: 65 mph
